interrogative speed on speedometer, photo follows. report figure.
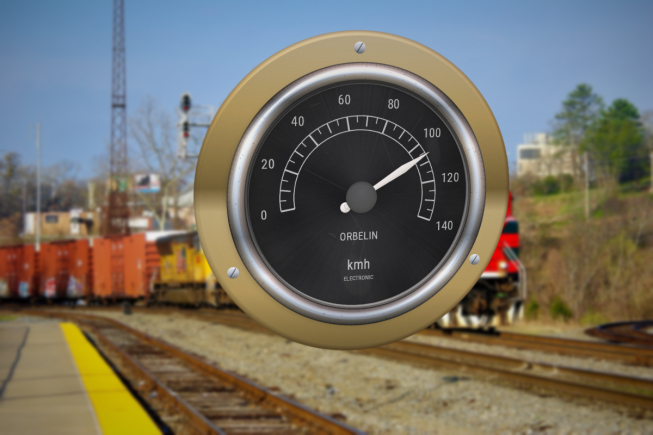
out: 105 km/h
